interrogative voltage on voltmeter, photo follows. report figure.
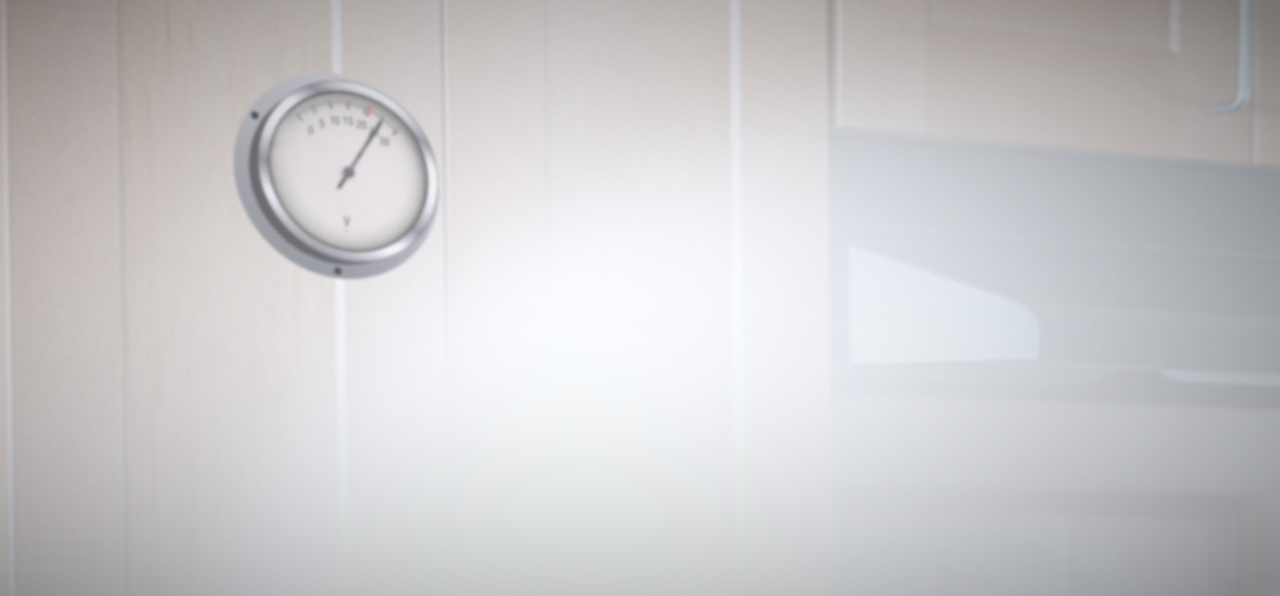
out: 25 V
